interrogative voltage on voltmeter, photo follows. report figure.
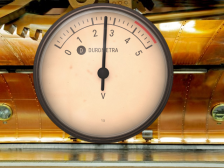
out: 2.6 V
